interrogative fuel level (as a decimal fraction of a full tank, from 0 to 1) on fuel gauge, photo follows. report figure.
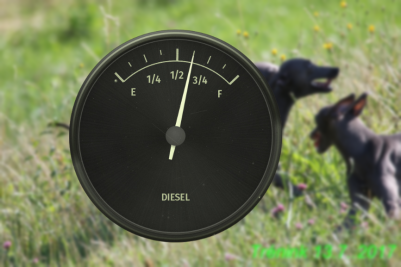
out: 0.625
